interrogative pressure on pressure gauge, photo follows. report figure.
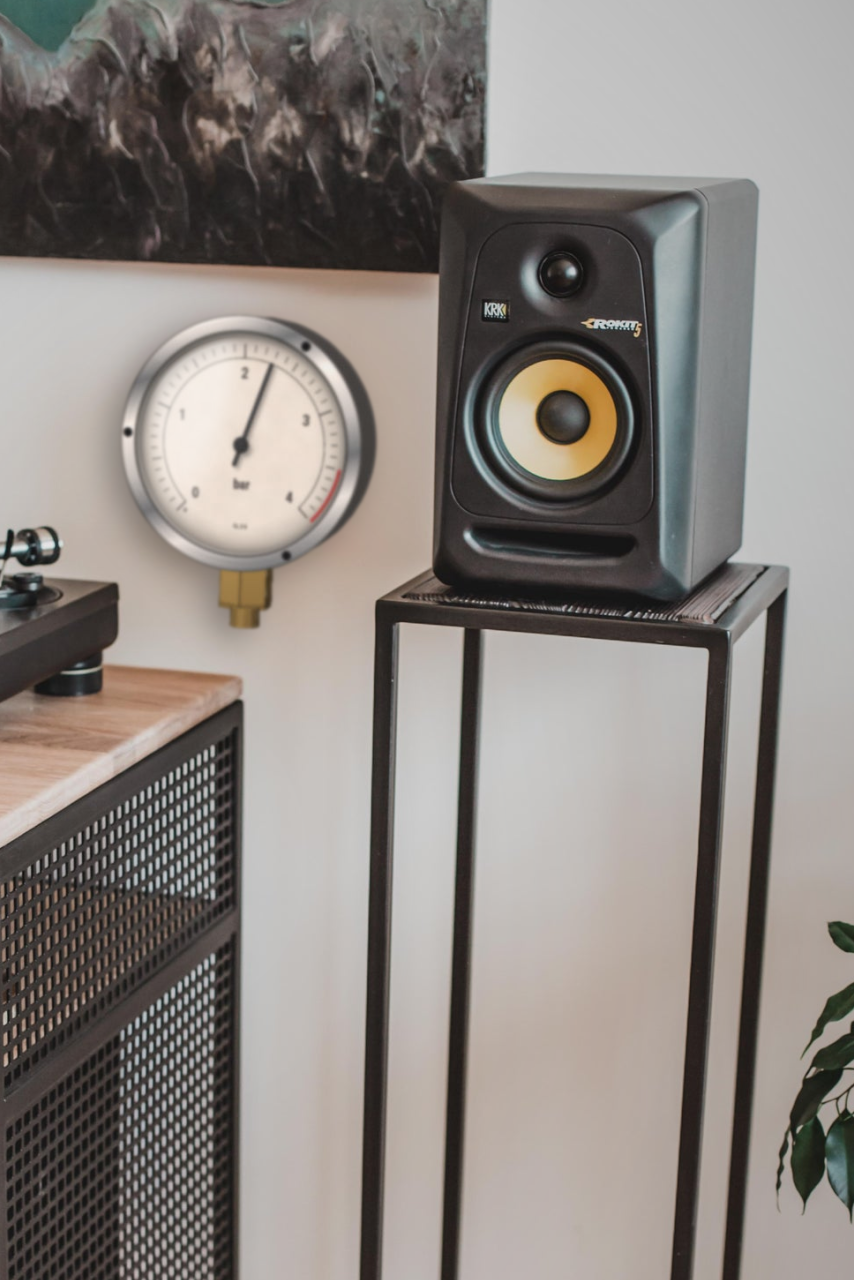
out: 2.3 bar
